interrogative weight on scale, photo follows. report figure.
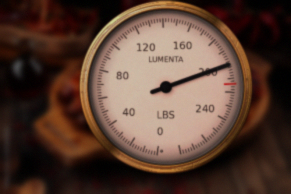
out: 200 lb
